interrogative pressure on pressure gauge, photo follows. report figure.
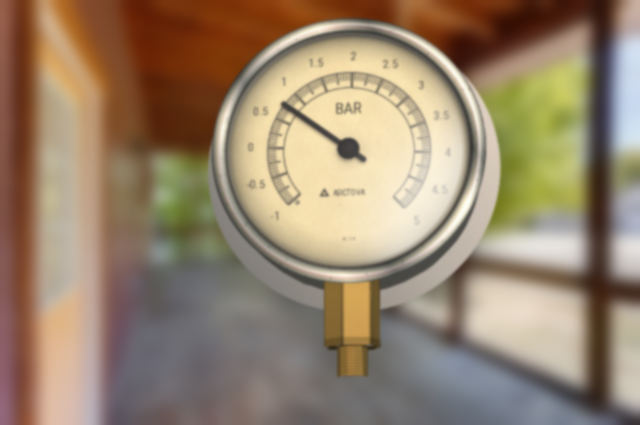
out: 0.75 bar
